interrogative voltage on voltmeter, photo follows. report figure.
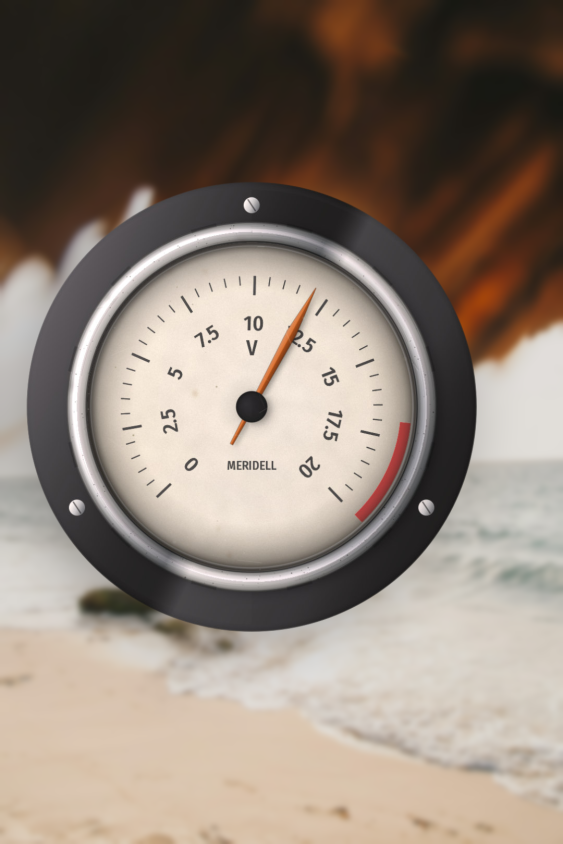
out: 12 V
